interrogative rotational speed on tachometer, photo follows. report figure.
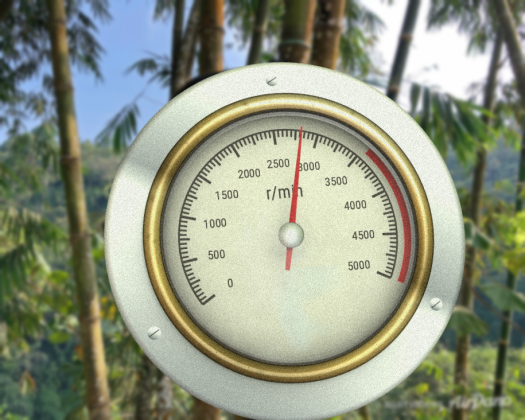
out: 2800 rpm
